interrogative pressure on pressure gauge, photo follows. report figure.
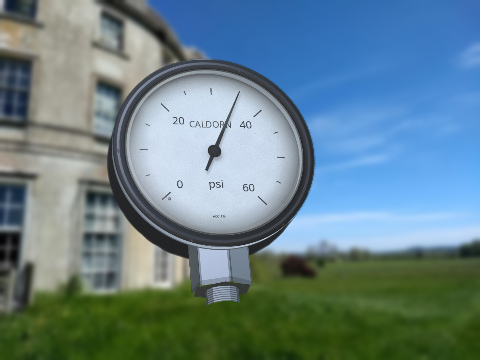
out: 35 psi
